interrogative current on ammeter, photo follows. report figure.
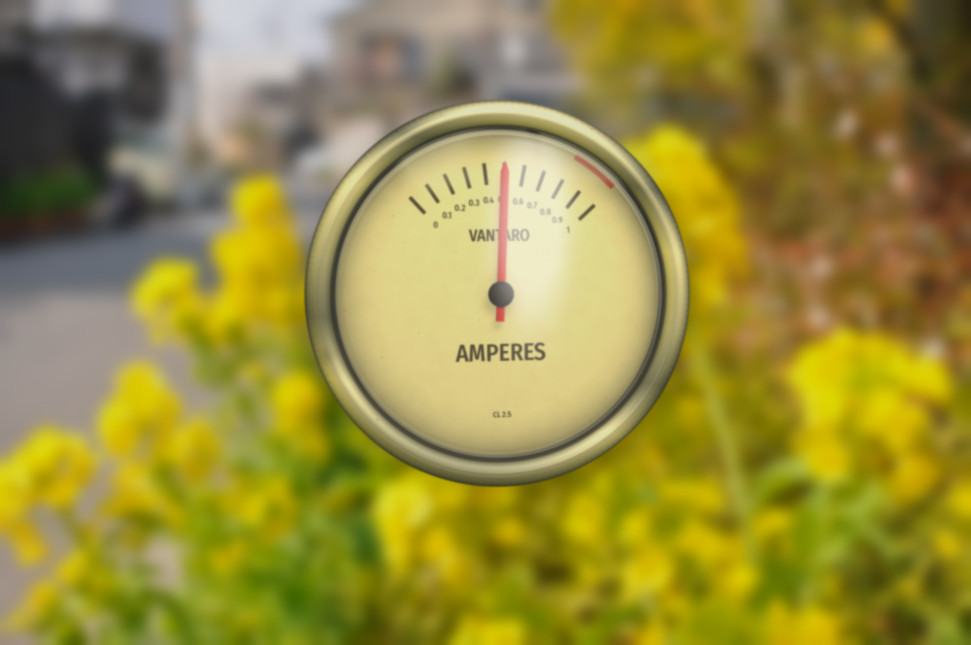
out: 0.5 A
